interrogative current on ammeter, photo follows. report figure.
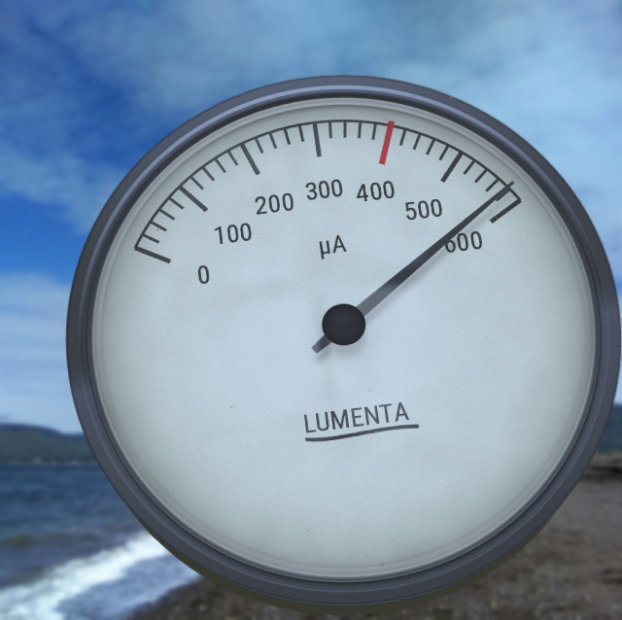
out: 580 µA
